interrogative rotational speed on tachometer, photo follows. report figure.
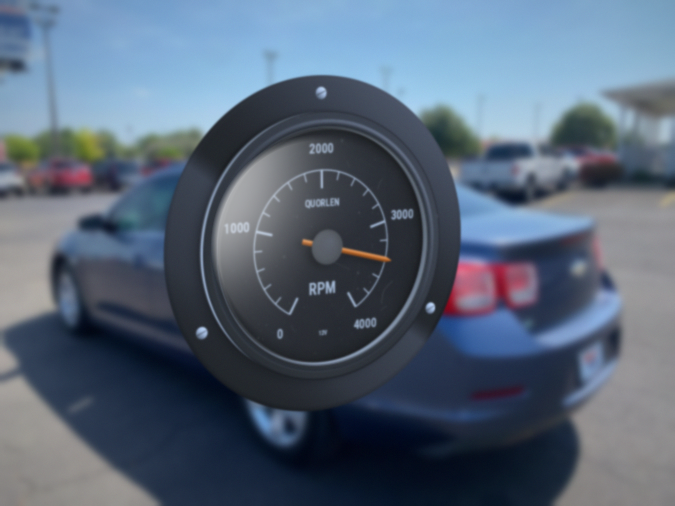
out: 3400 rpm
